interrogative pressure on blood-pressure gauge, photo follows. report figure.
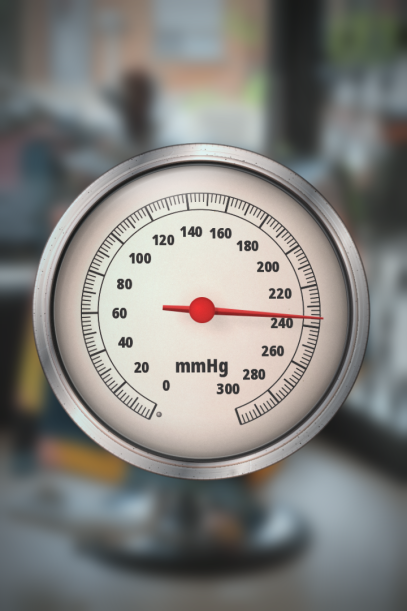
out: 236 mmHg
